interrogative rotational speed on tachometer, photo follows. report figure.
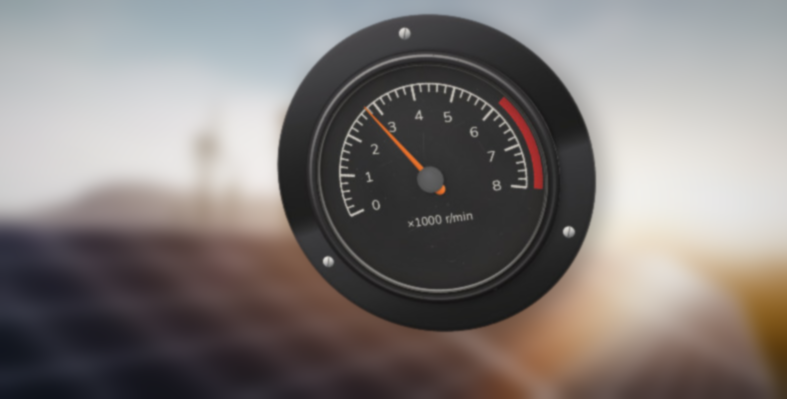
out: 2800 rpm
